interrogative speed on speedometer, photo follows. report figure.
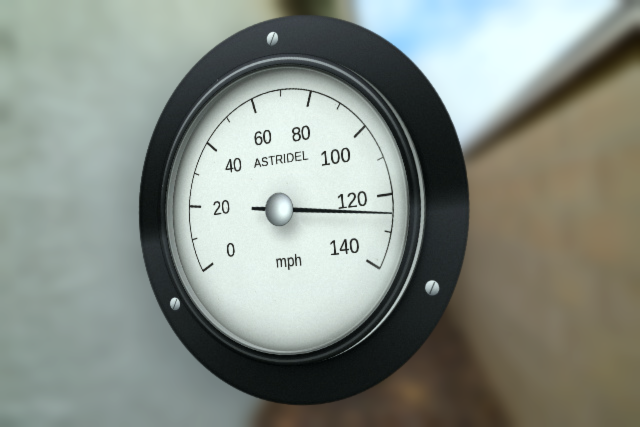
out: 125 mph
